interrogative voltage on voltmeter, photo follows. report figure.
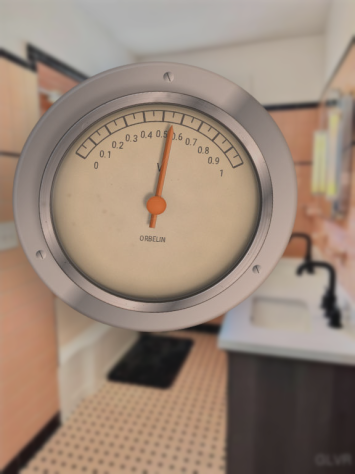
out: 0.55 V
